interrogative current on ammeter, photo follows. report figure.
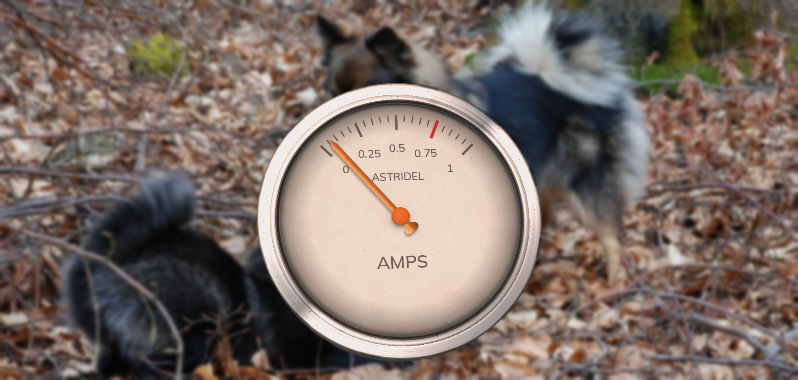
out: 0.05 A
